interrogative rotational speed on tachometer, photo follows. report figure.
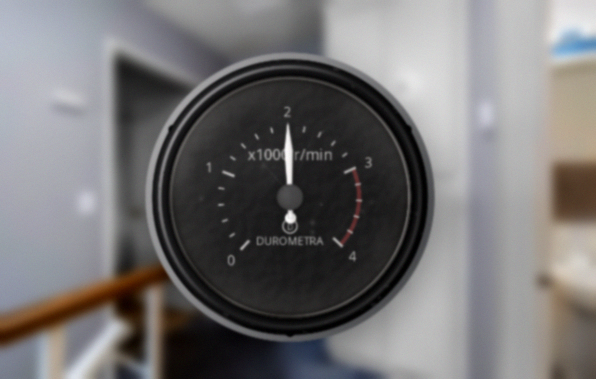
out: 2000 rpm
